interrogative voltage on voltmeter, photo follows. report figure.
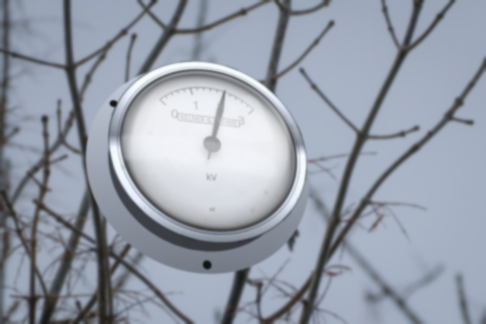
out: 2 kV
